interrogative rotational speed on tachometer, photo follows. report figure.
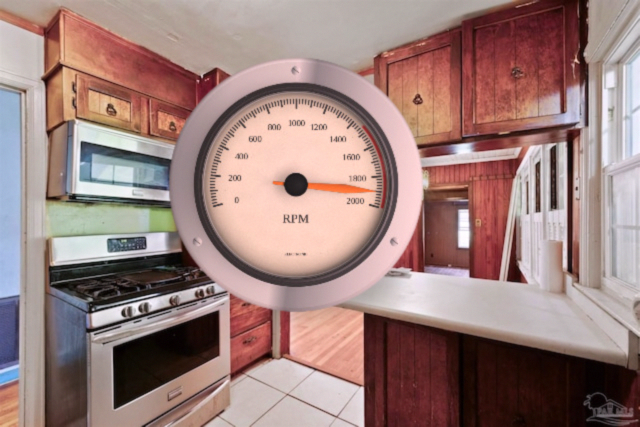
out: 1900 rpm
